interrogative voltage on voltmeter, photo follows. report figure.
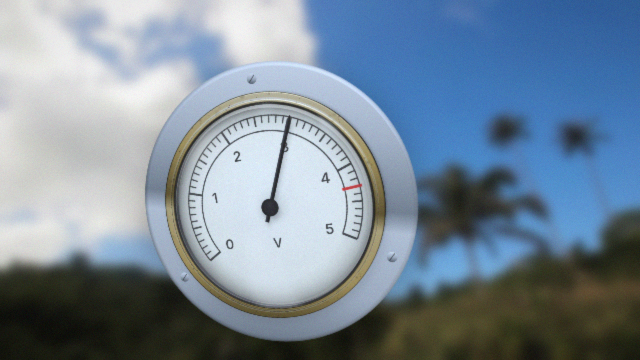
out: 3 V
